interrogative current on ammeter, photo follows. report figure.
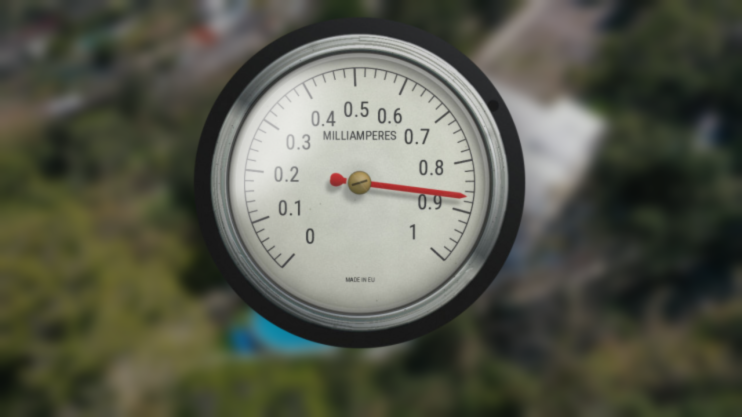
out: 0.87 mA
